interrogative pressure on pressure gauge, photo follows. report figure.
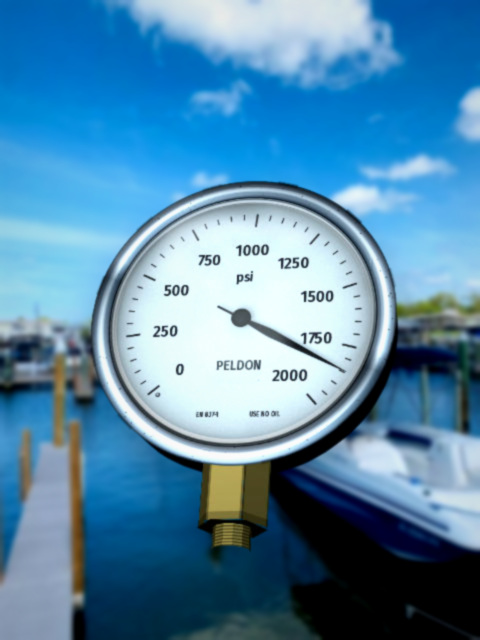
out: 1850 psi
